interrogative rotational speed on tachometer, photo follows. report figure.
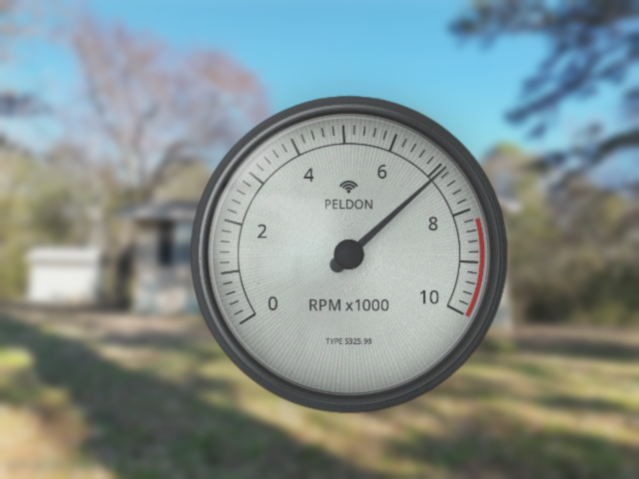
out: 7100 rpm
